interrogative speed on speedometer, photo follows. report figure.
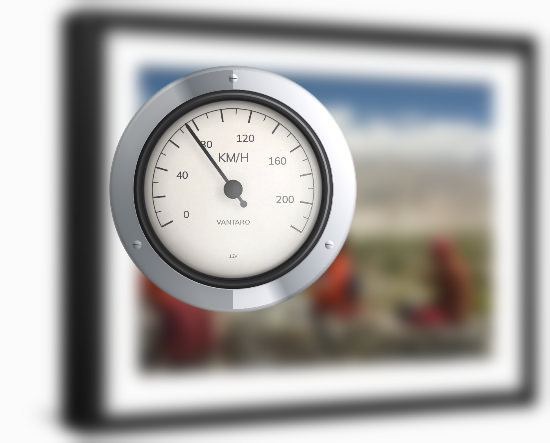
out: 75 km/h
